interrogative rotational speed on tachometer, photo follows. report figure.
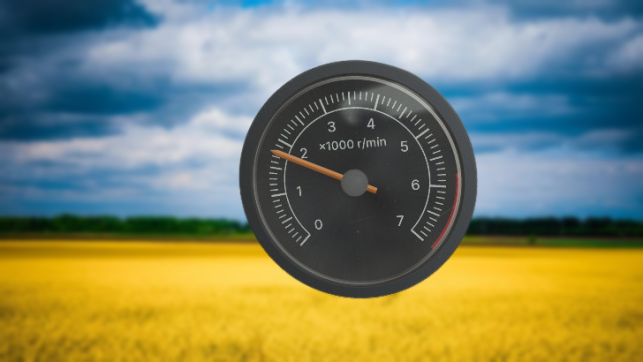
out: 1800 rpm
